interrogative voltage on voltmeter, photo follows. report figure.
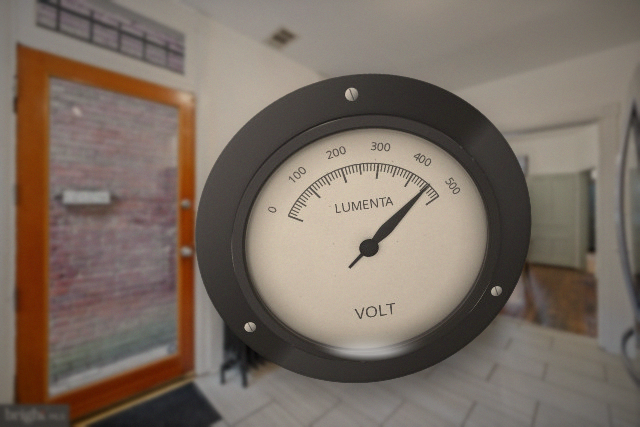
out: 450 V
